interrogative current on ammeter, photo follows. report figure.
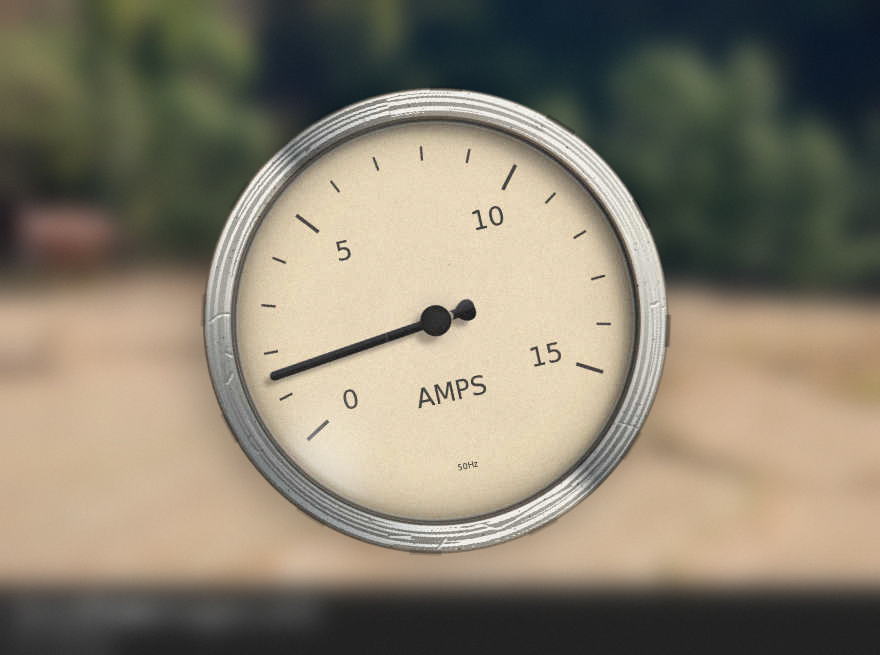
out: 1.5 A
